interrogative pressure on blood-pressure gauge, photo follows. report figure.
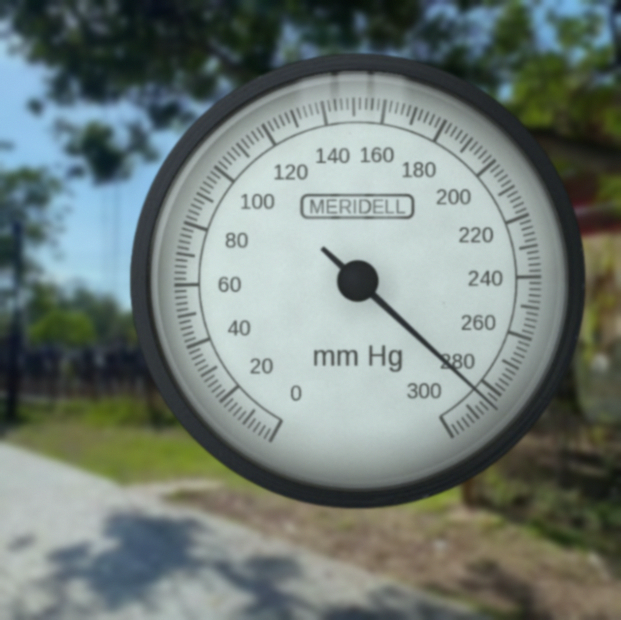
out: 284 mmHg
